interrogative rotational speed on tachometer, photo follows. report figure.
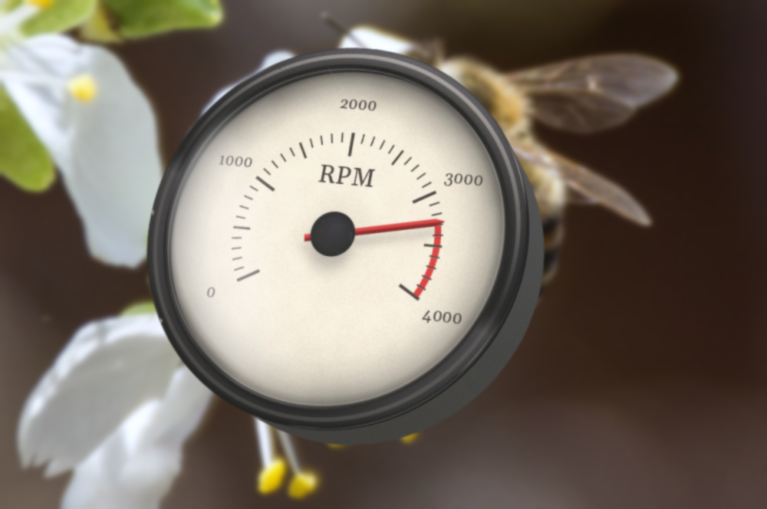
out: 3300 rpm
